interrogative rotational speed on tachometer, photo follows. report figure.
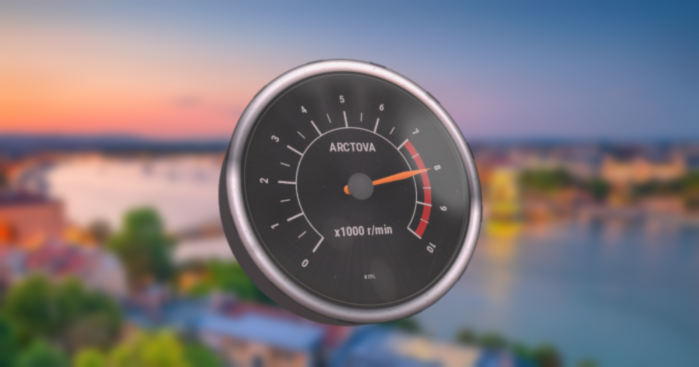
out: 8000 rpm
